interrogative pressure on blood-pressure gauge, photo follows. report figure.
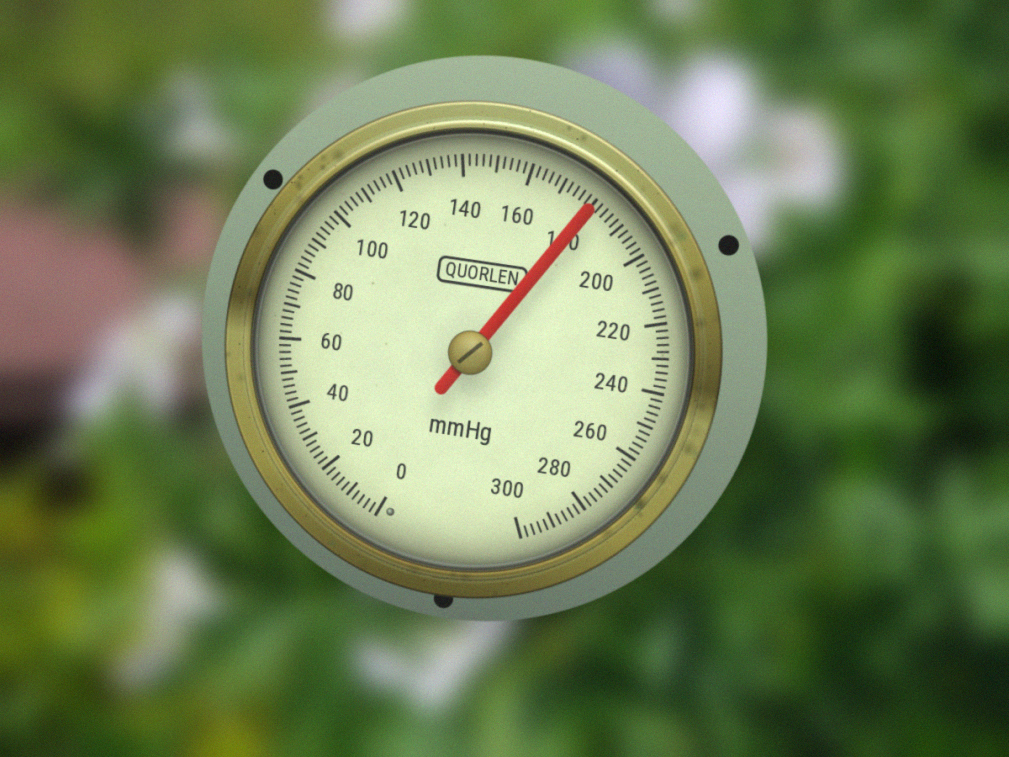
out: 180 mmHg
